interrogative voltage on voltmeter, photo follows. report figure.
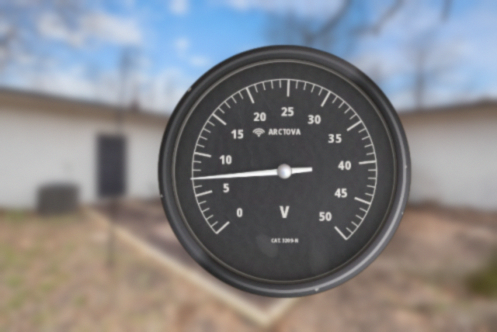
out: 7 V
